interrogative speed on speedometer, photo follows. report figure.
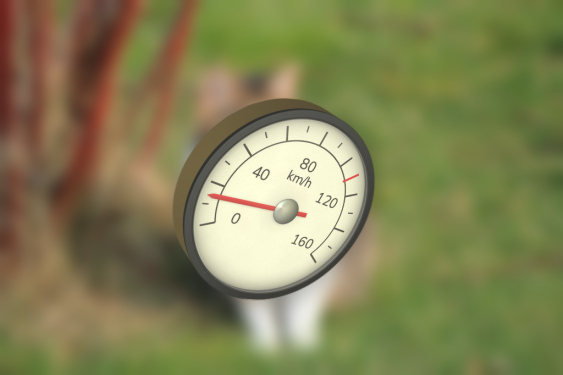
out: 15 km/h
